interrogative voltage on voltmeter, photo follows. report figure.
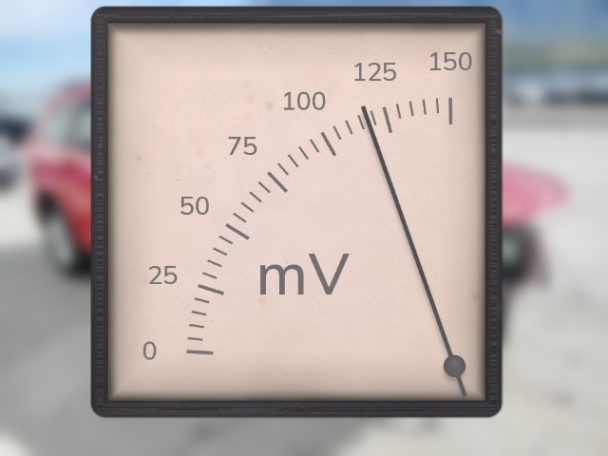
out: 117.5 mV
